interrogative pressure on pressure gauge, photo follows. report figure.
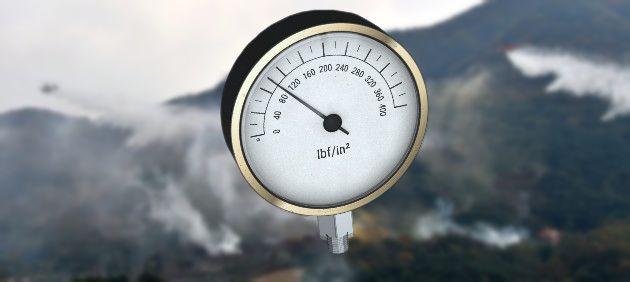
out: 100 psi
